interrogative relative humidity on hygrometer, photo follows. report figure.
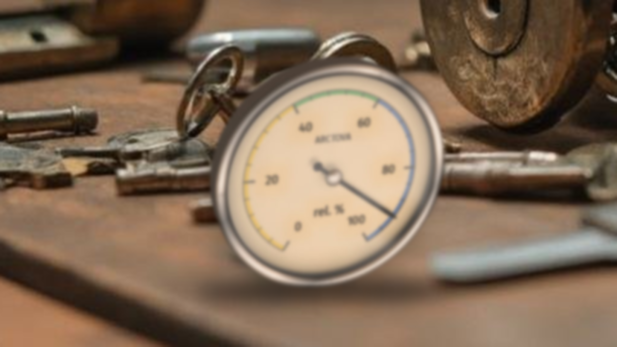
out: 92 %
